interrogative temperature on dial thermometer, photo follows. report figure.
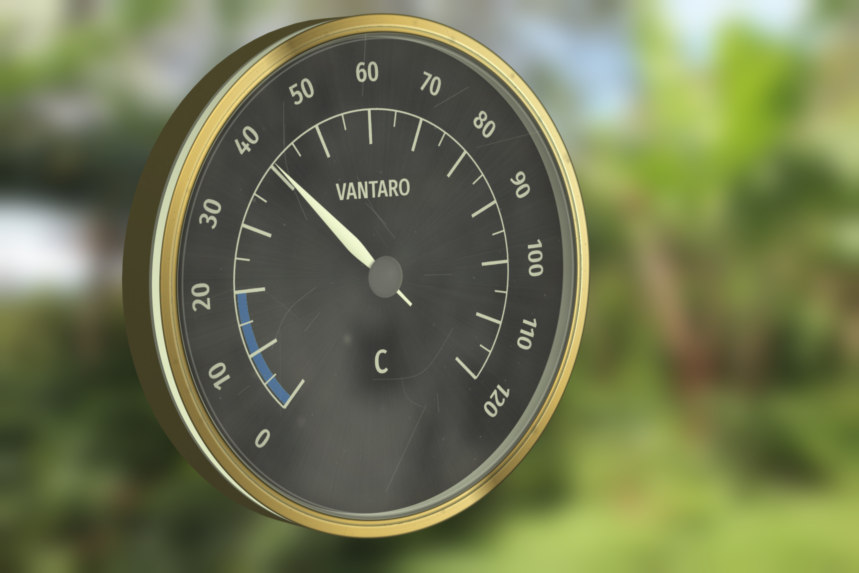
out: 40 °C
